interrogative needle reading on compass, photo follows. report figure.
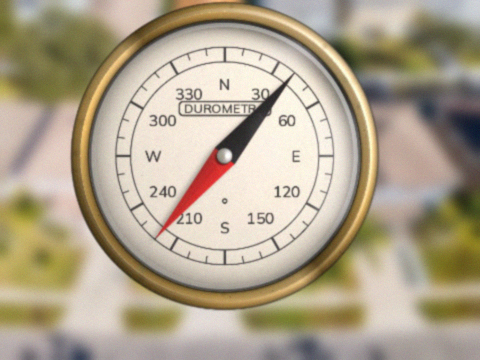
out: 220 °
